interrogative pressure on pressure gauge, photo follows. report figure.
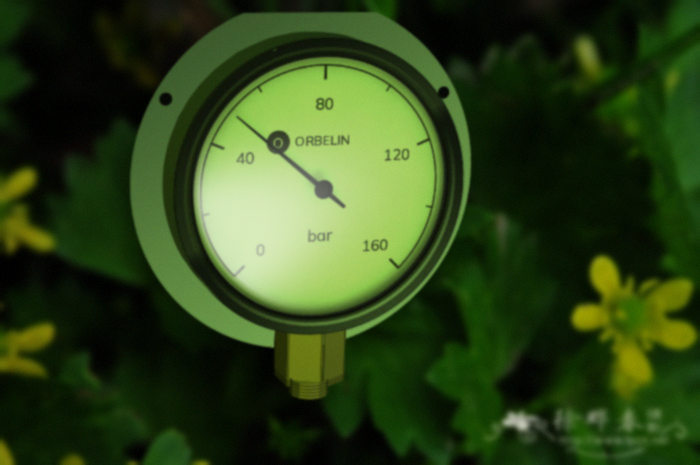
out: 50 bar
